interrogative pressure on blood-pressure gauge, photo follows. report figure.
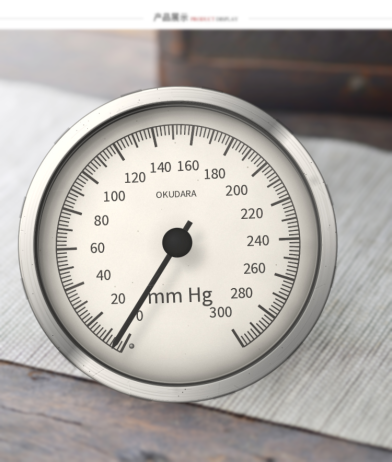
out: 4 mmHg
